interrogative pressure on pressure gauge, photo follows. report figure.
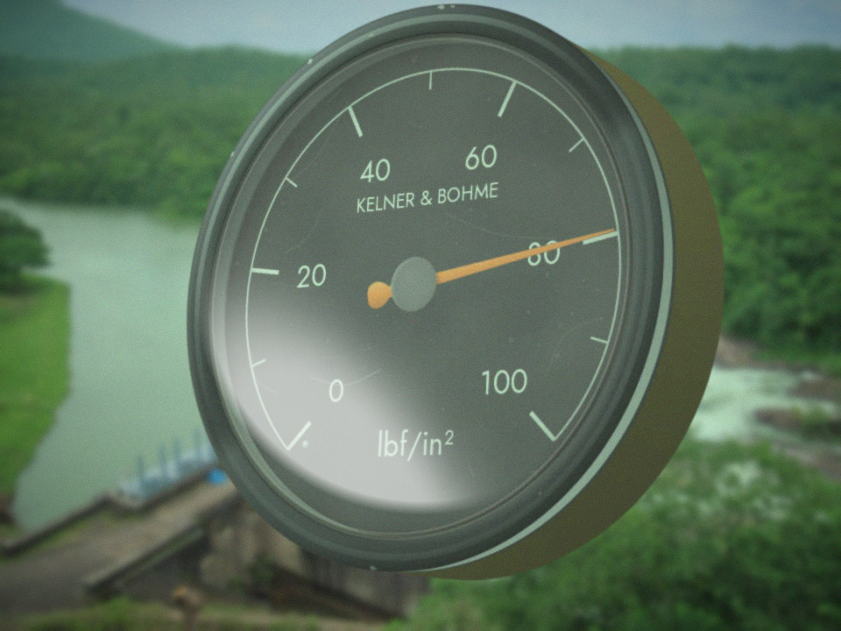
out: 80 psi
